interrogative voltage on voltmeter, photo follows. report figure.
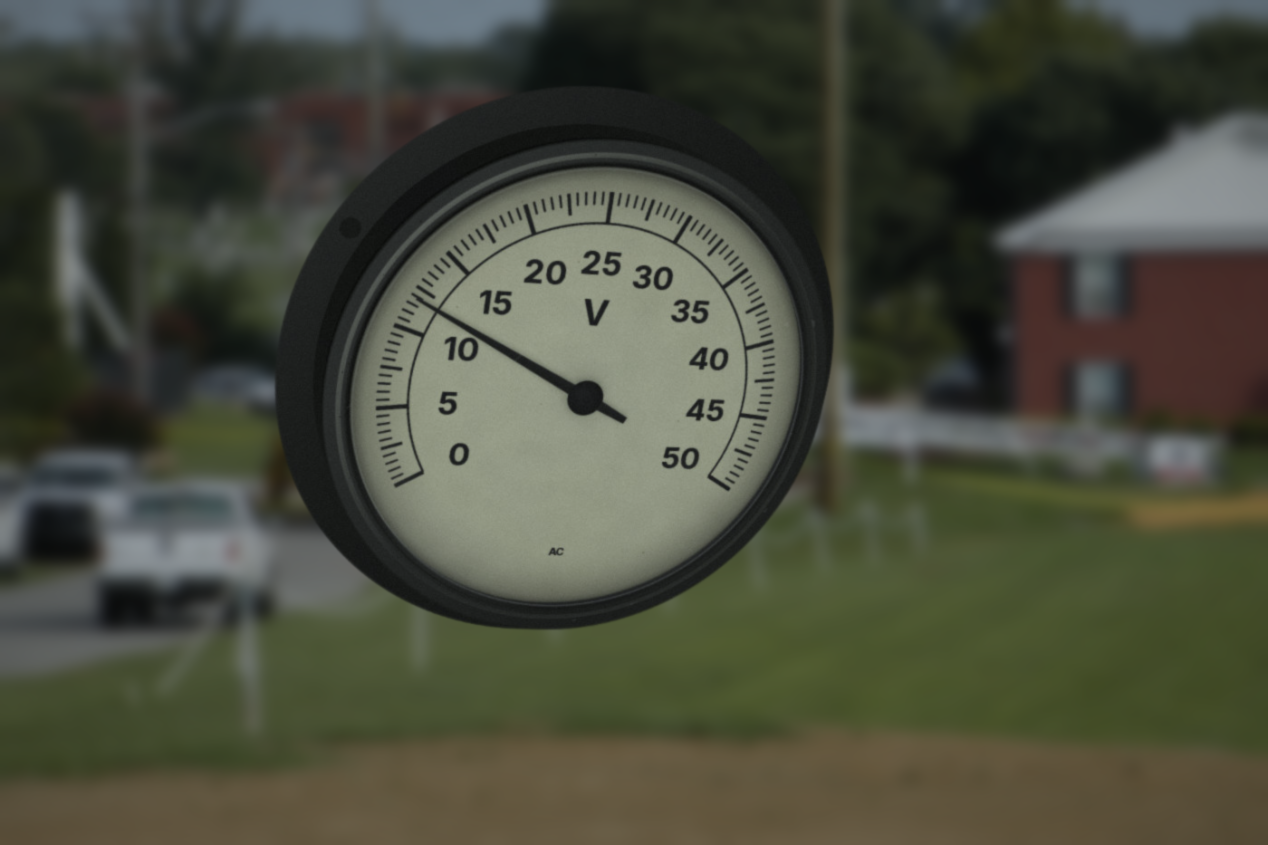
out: 12 V
